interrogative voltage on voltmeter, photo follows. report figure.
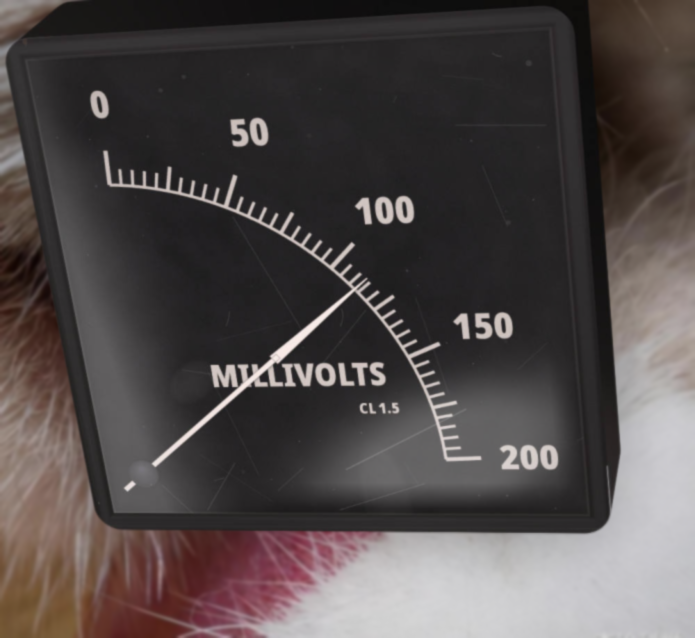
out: 112.5 mV
